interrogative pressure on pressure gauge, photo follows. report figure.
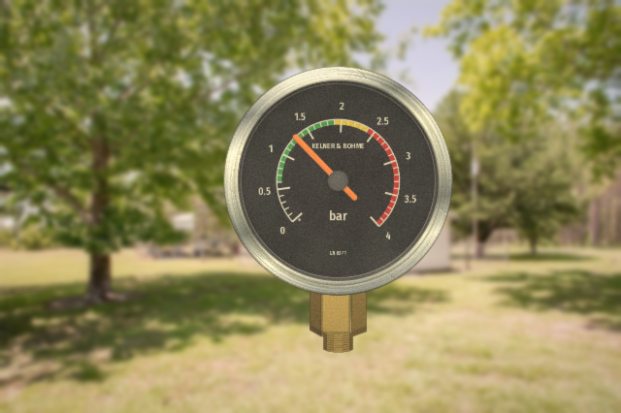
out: 1.3 bar
